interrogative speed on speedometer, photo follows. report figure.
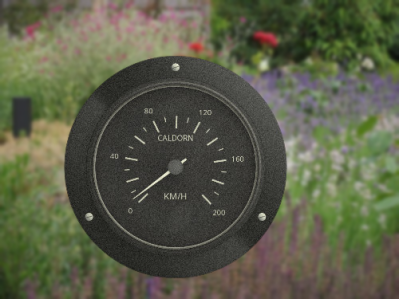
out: 5 km/h
